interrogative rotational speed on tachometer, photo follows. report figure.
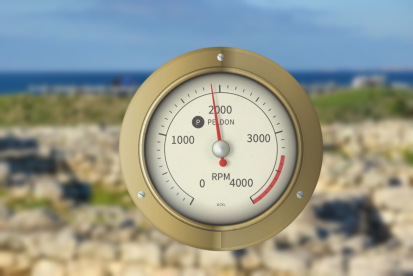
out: 1900 rpm
